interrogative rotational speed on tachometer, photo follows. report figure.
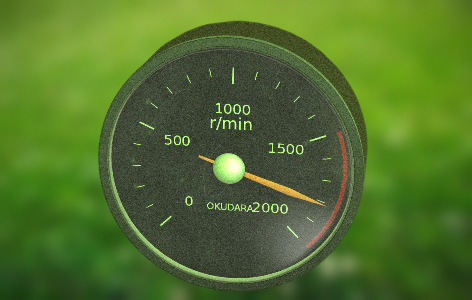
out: 1800 rpm
